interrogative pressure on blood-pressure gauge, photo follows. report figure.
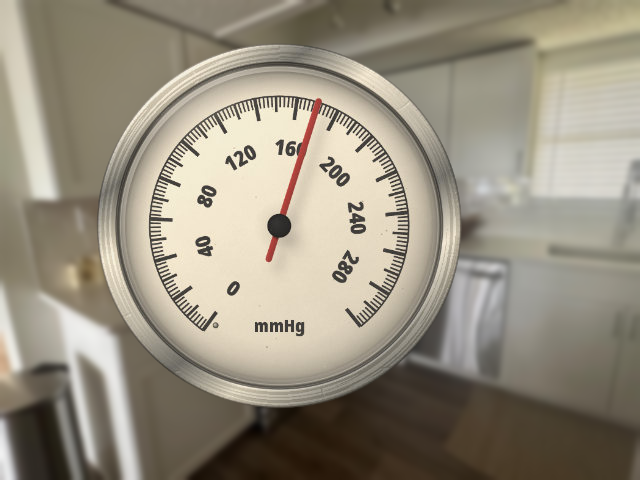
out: 170 mmHg
